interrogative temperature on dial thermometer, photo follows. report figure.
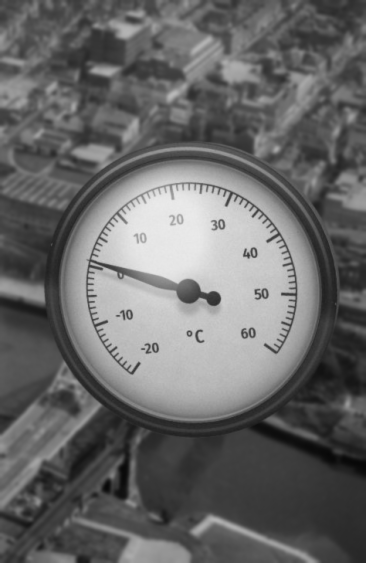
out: 1 °C
